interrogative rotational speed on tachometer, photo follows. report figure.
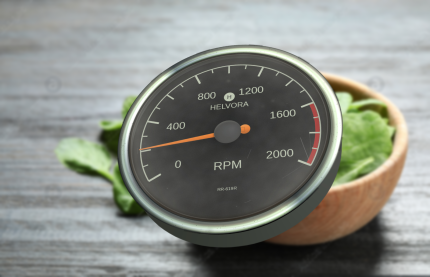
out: 200 rpm
